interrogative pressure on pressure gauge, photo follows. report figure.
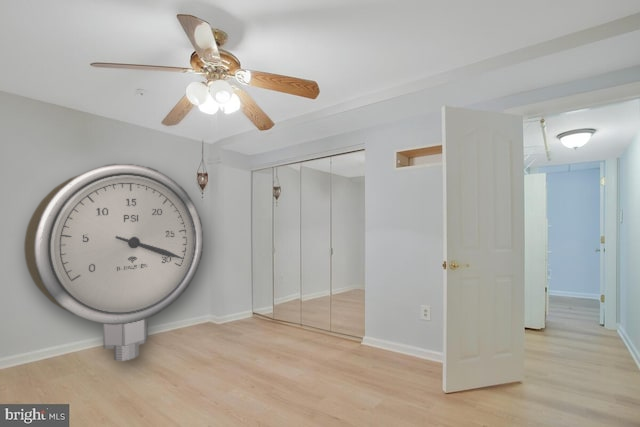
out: 29 psi
